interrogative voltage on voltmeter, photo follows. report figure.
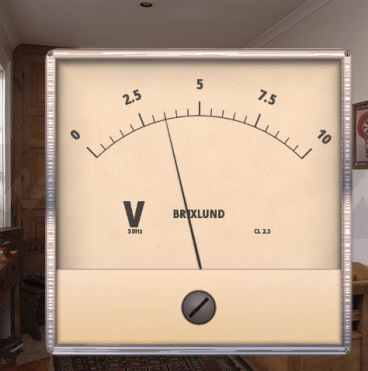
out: 3.5 V
